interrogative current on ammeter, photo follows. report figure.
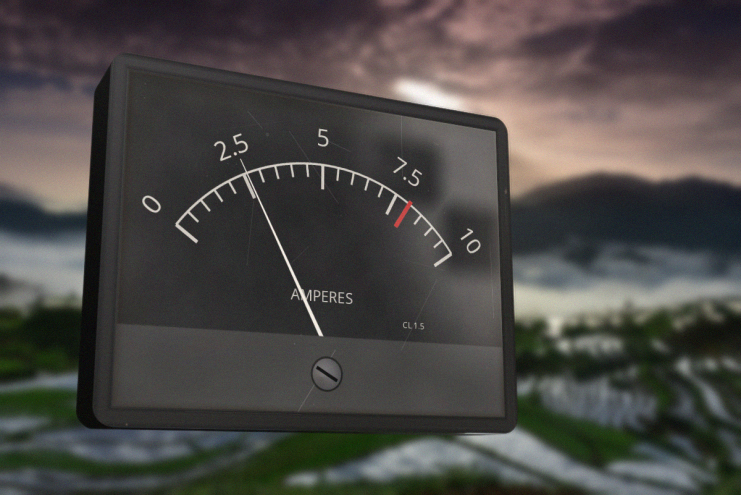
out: 2.5 A
